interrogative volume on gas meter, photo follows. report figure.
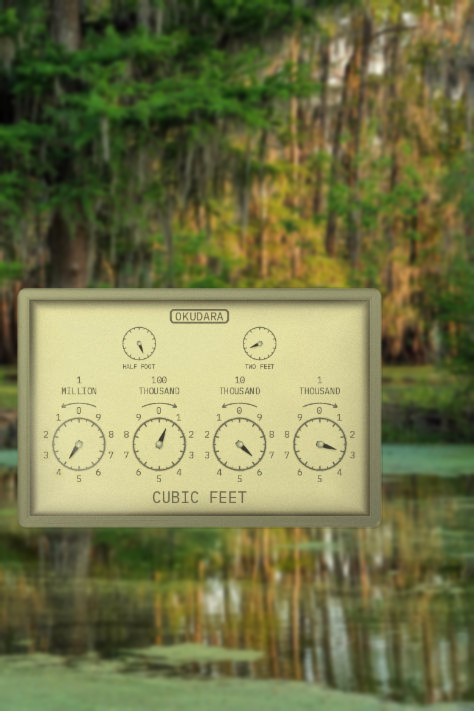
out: 406300 ft³
